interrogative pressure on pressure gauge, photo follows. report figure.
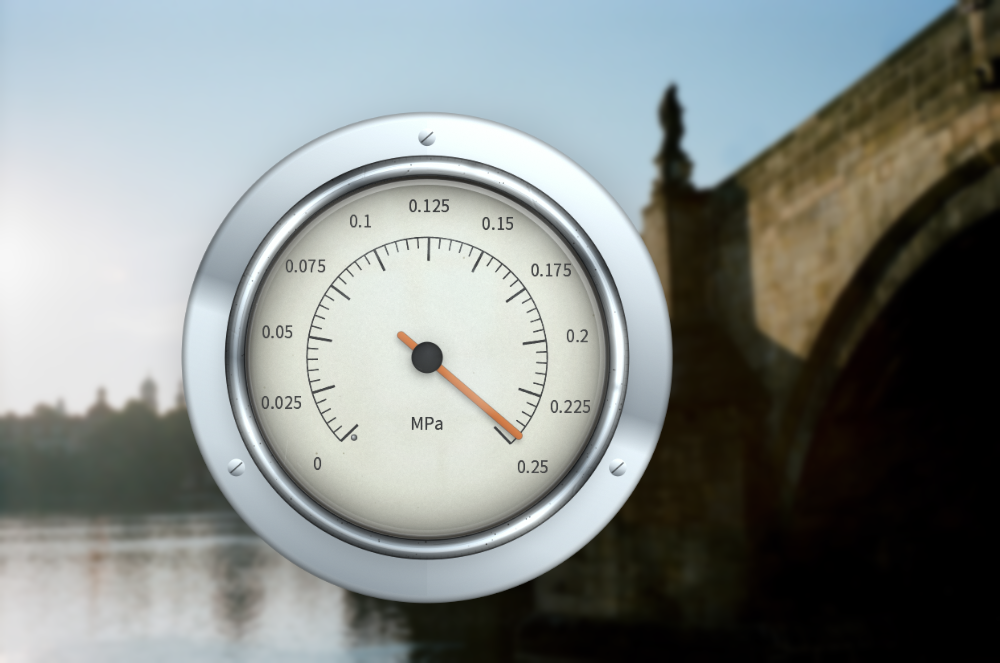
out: 0.245 MPa
